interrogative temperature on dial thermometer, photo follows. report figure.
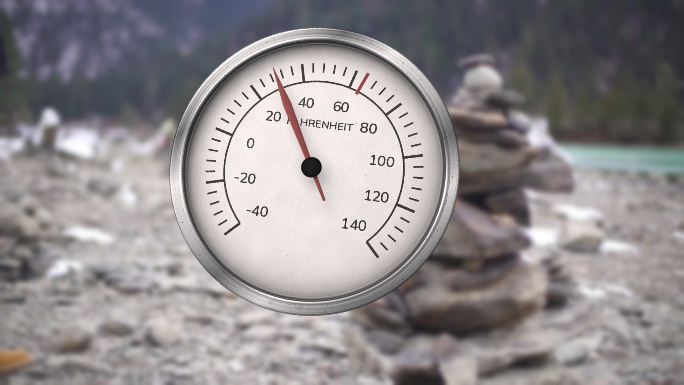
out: 30 °F
